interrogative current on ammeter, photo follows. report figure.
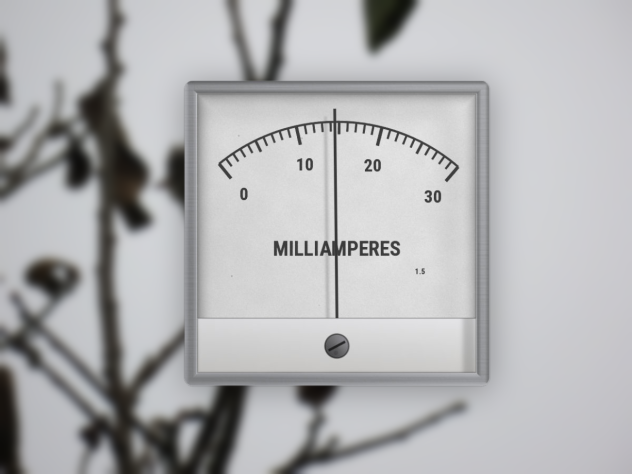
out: 14.5 mA
